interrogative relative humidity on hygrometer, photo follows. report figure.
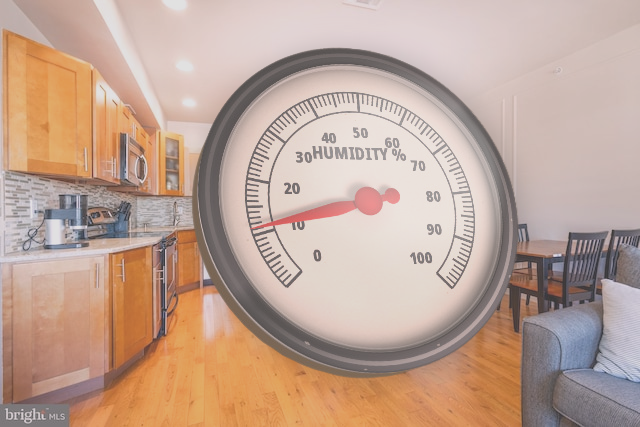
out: 11 %
